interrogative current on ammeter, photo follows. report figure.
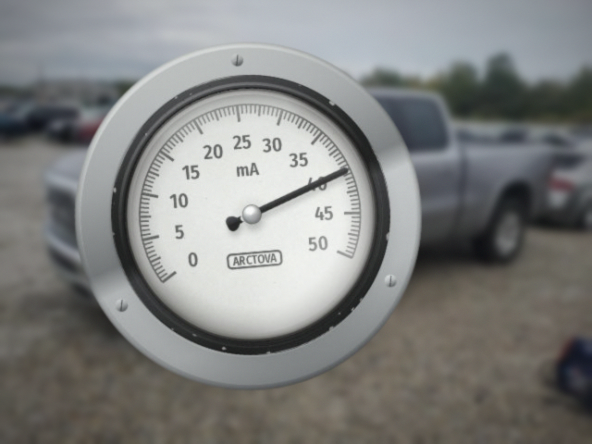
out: 40 mA
